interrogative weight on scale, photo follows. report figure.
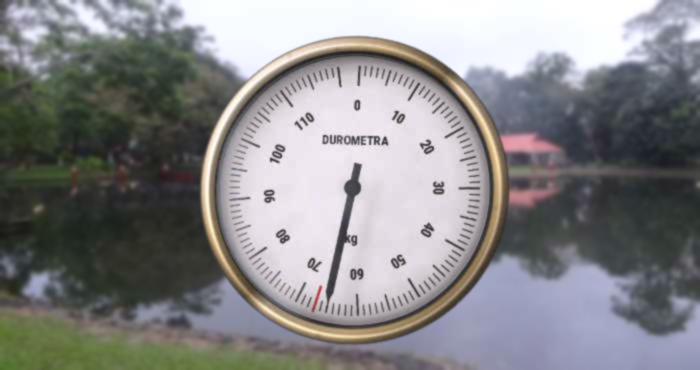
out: 65 kg
